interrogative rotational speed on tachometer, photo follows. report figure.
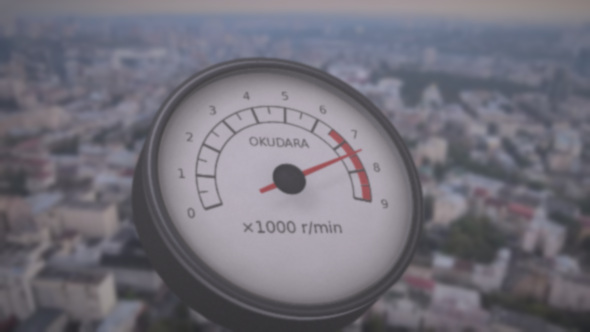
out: 7500 rpm
